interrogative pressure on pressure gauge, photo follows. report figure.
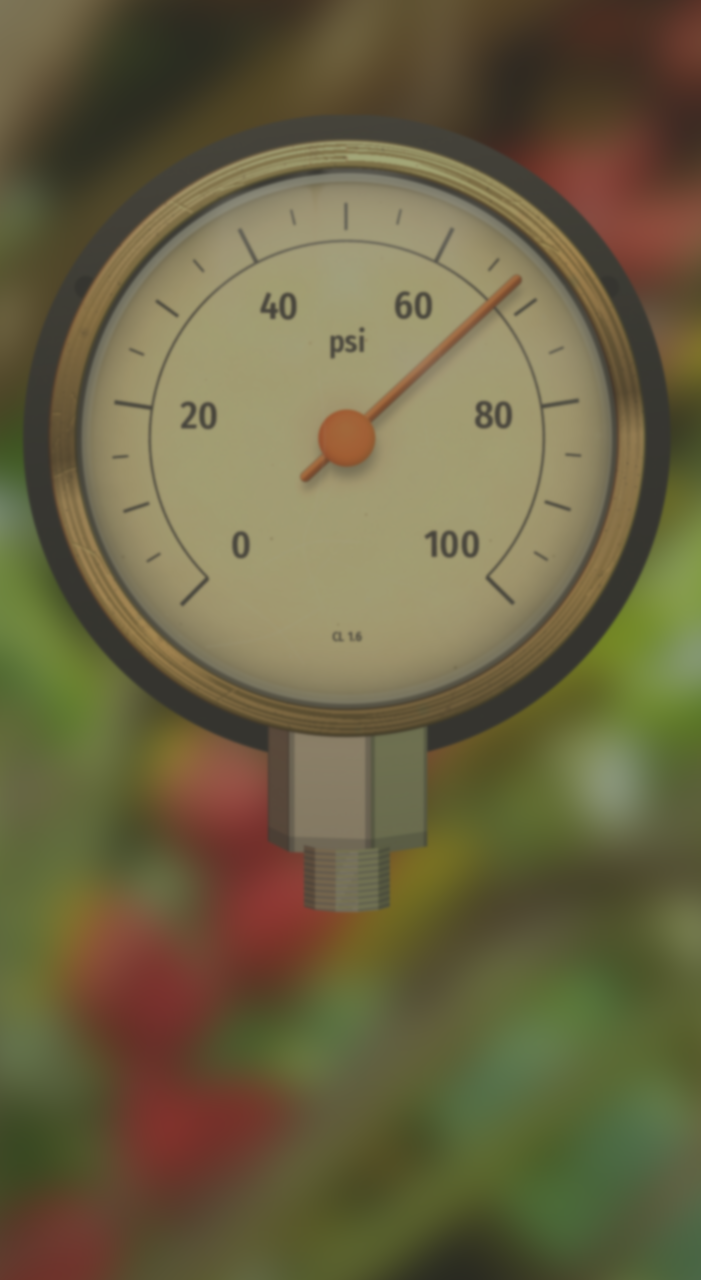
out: 67.5 psi
